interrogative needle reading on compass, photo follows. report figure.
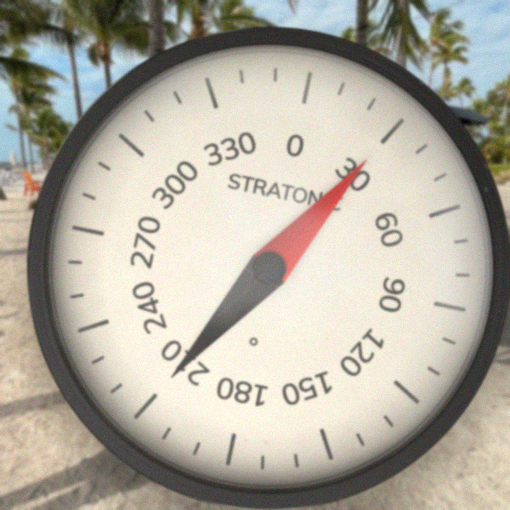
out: 30 °
